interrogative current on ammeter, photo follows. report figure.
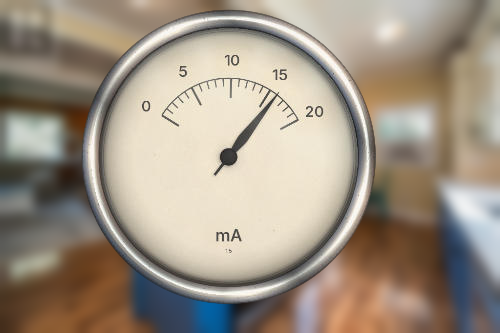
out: 16 mA
